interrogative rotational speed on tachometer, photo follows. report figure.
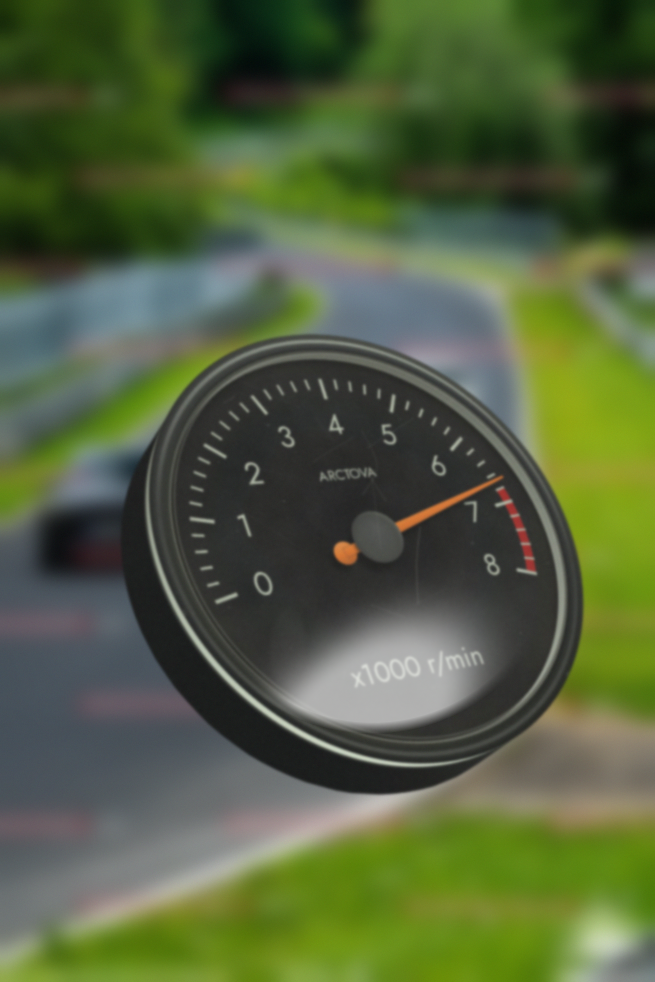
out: 6700 rpm
